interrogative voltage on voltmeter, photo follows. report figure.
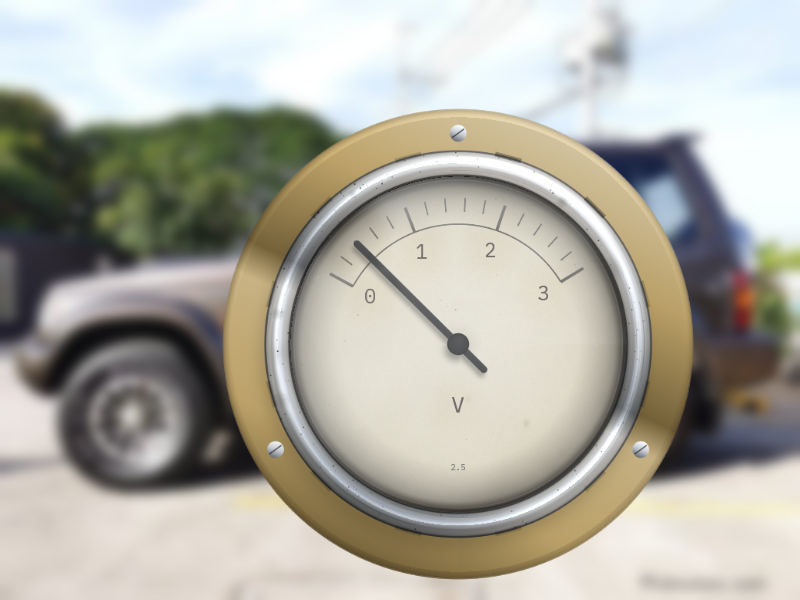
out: 0.4 V
